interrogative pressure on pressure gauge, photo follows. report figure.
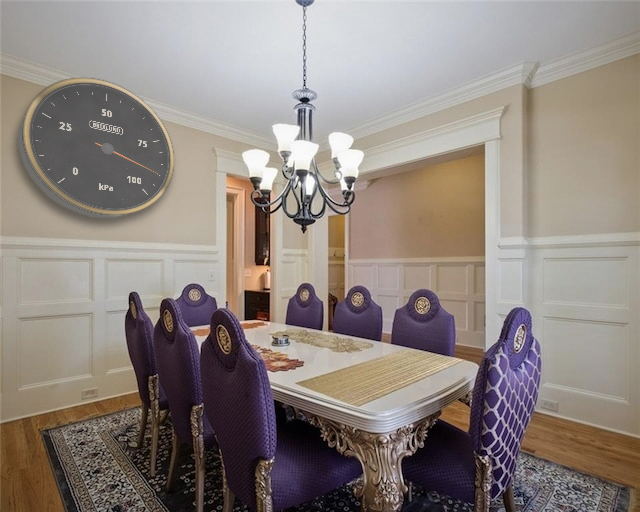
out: 90 kPa
